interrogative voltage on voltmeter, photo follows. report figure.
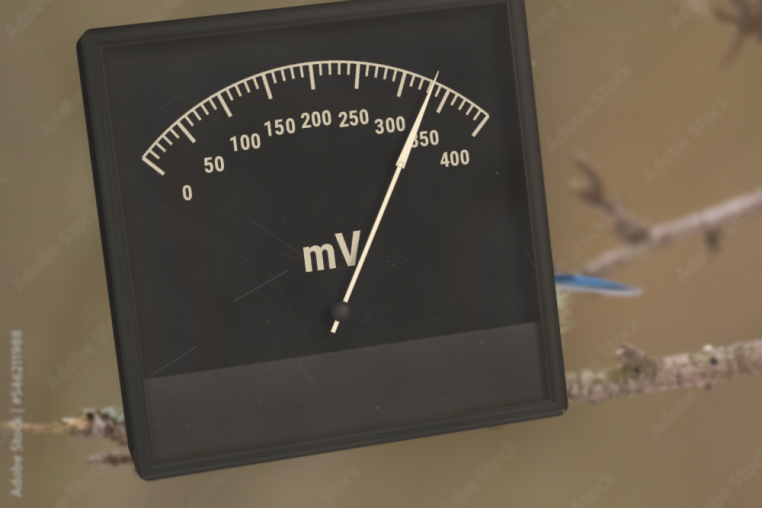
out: 330 mV
